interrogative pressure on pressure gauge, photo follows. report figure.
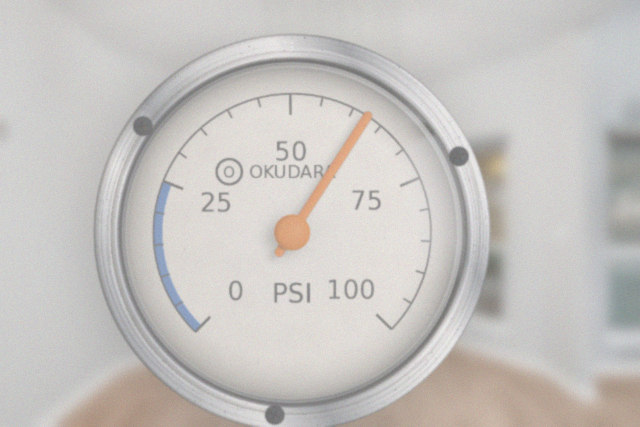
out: 62.5 psi
